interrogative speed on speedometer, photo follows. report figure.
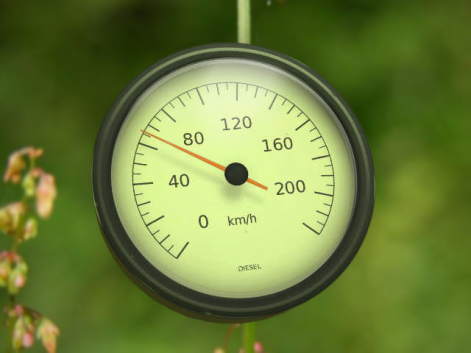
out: 65 km/h
